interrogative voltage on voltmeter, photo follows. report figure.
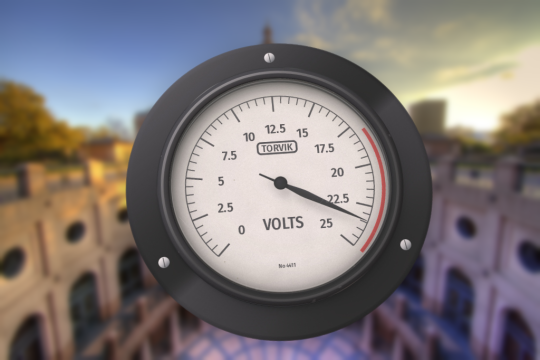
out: 23.5 V
